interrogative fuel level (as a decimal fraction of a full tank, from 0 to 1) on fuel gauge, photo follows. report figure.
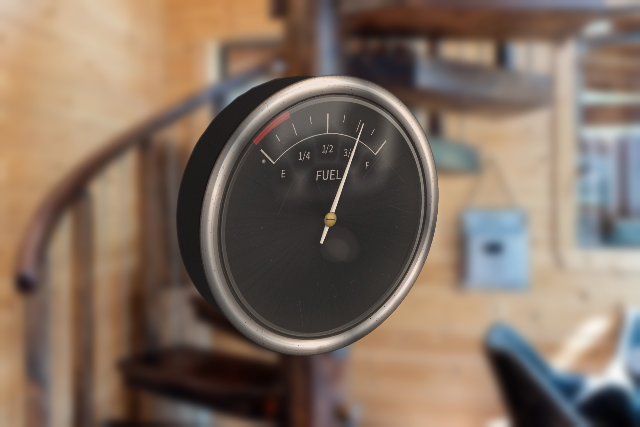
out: 0.75
